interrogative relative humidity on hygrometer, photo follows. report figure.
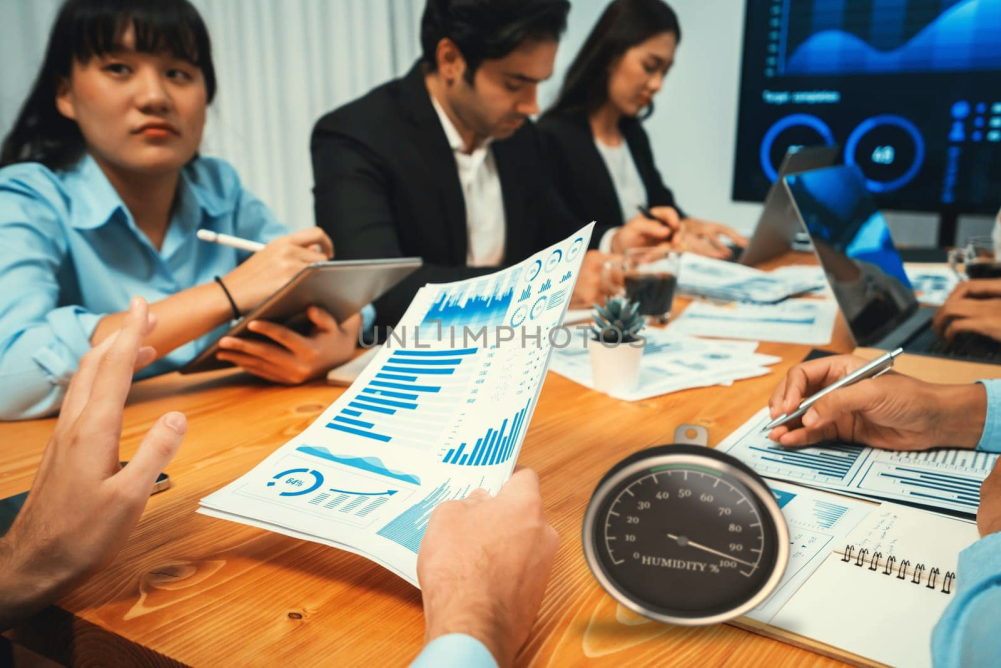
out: 95 %
